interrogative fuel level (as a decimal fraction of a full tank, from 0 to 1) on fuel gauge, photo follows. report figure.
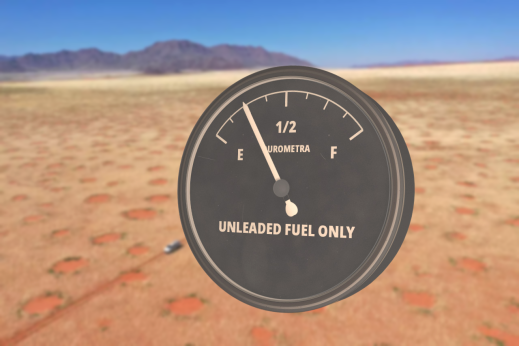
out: 0.25
